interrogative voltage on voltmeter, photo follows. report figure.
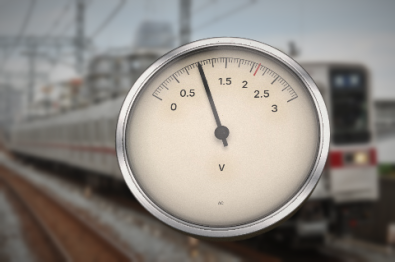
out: 1 V
